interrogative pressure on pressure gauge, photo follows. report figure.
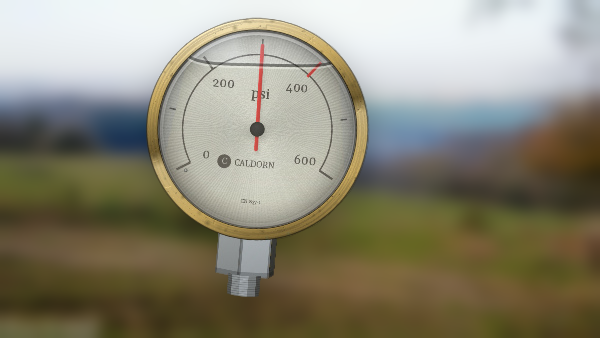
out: 300 psi
